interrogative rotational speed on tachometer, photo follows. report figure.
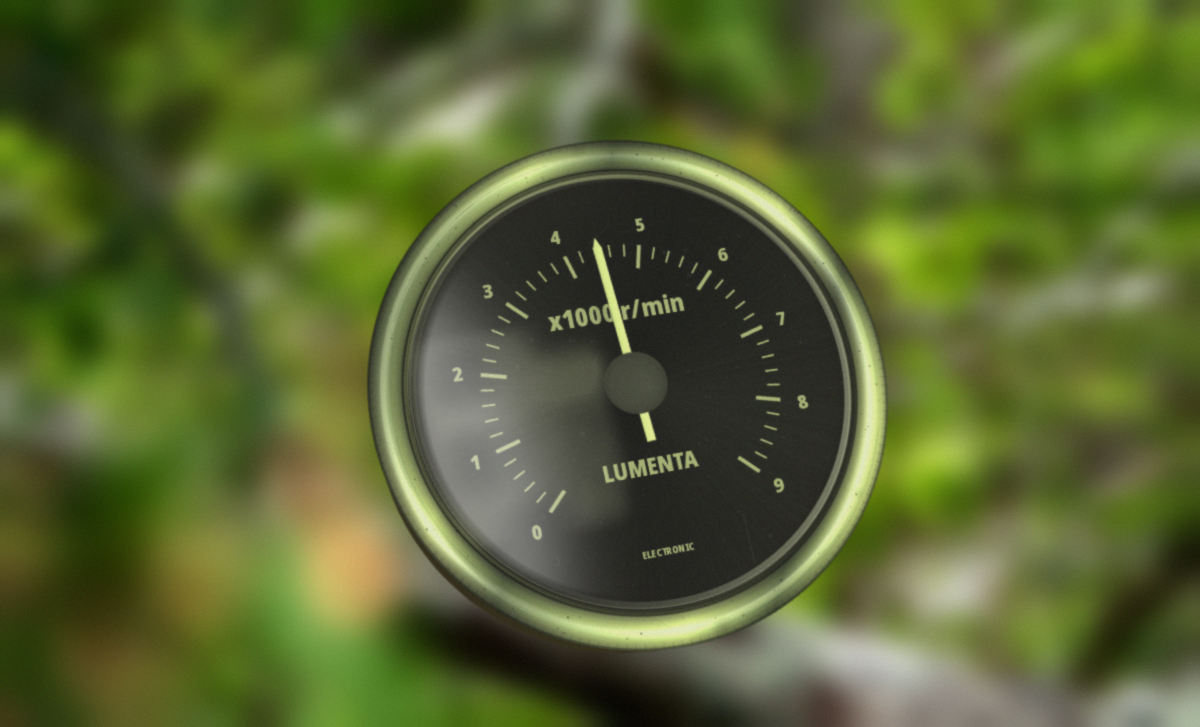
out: 4400 rpm
